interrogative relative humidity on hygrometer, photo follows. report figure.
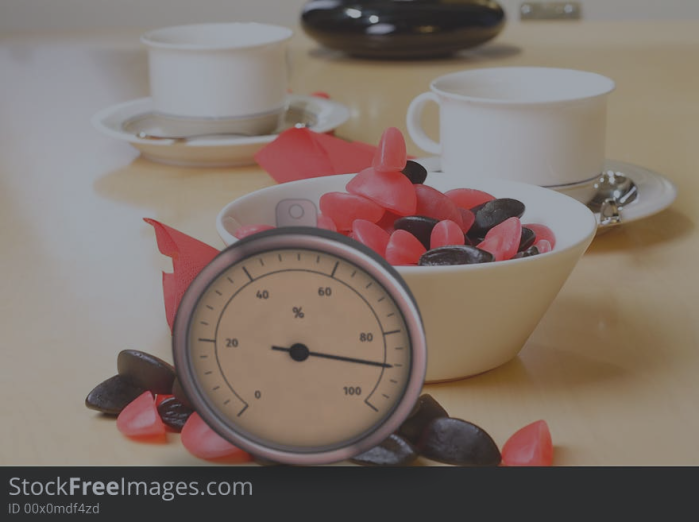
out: 88 %
